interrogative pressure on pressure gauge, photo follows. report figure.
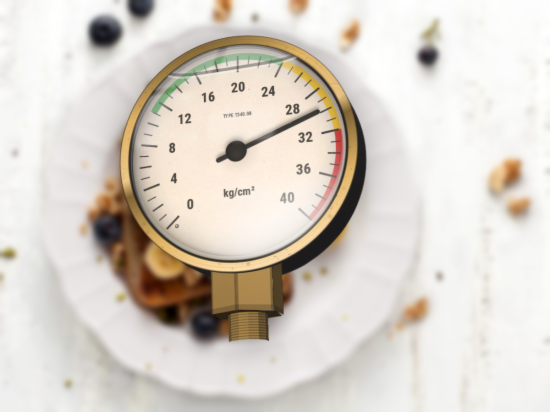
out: 30 kg/cm²
